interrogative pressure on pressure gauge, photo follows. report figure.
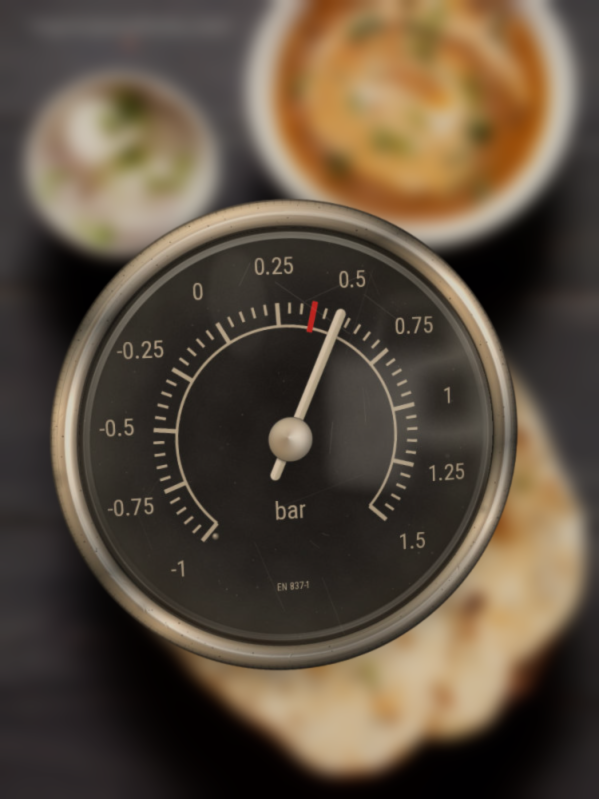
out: 0.5 bar
